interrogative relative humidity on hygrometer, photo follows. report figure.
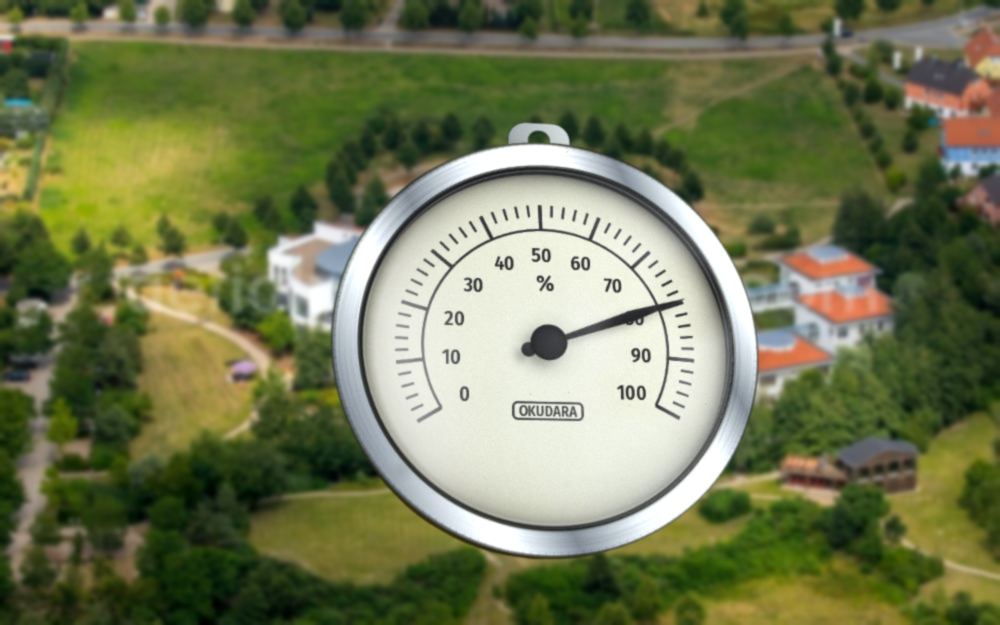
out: 80 %
